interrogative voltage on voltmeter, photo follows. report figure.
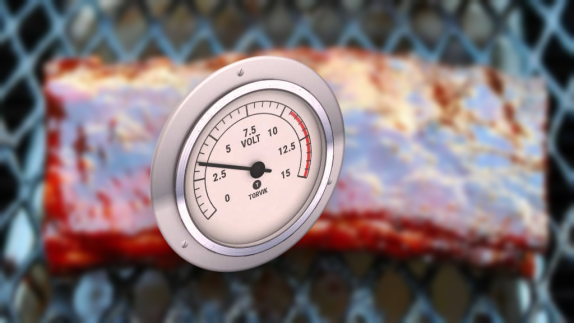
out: 3.5 V
